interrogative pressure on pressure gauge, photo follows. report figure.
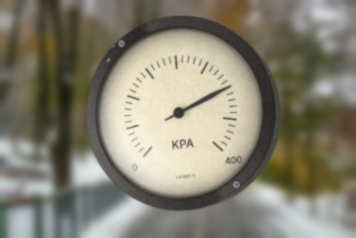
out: 300 kPa
